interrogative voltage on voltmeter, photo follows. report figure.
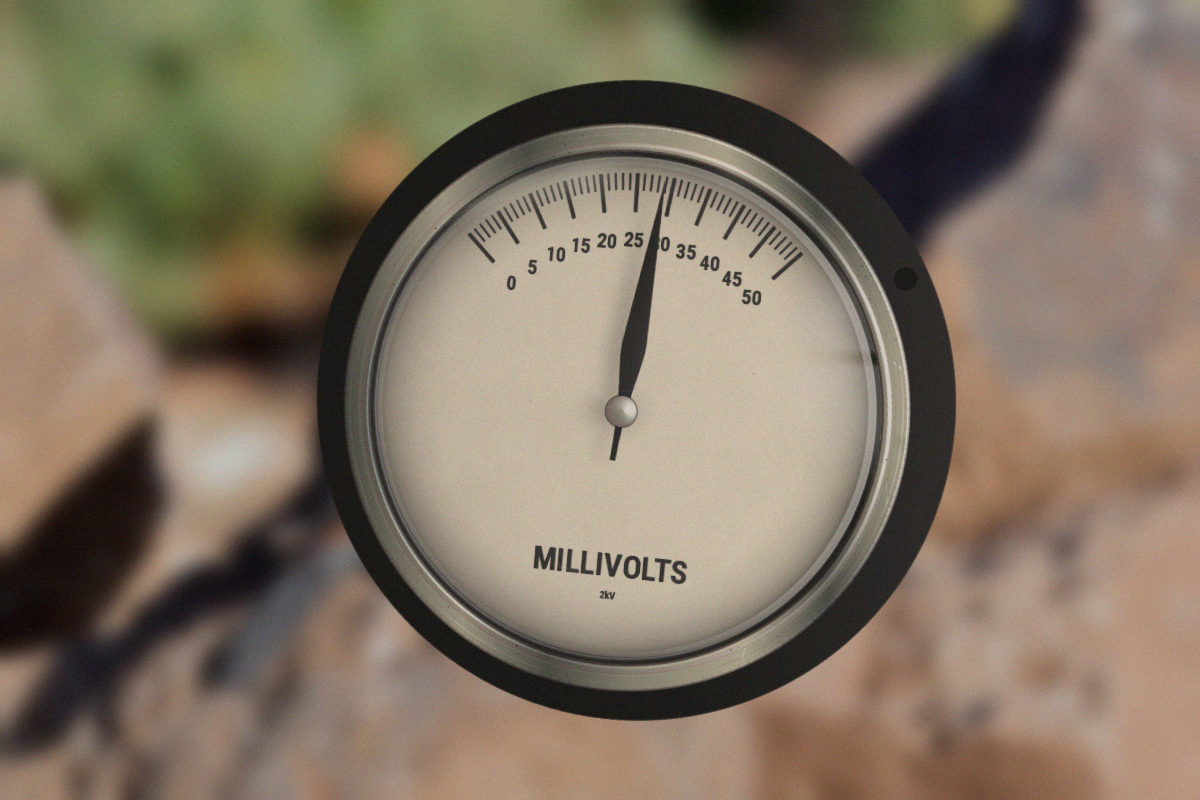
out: 29 mV
